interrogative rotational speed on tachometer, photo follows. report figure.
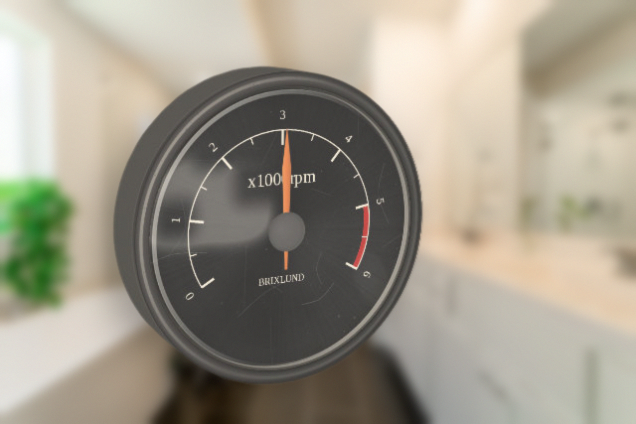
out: 3000 rpm
